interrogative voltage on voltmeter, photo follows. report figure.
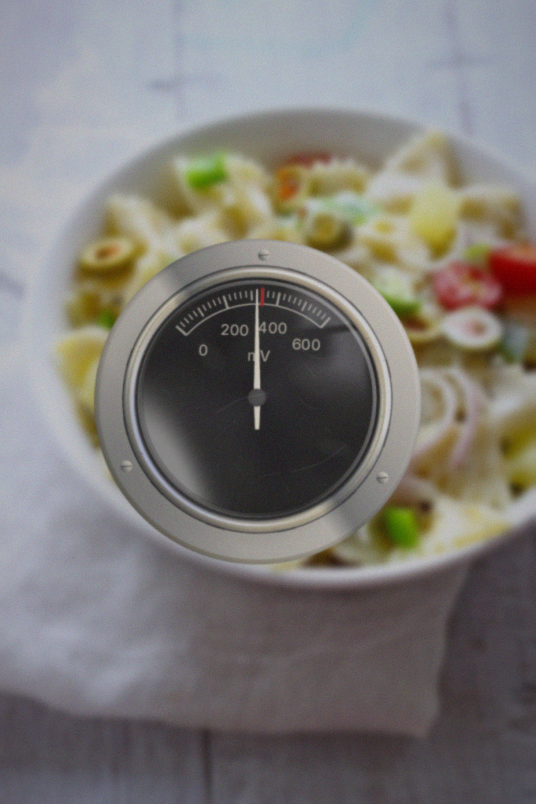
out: 320 mV
